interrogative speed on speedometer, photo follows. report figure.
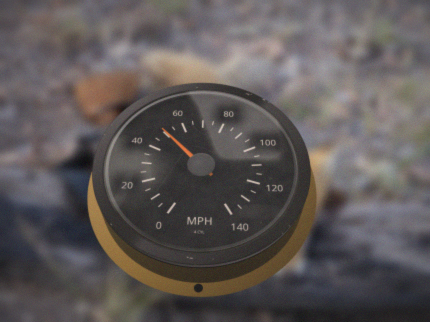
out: 50 mph
